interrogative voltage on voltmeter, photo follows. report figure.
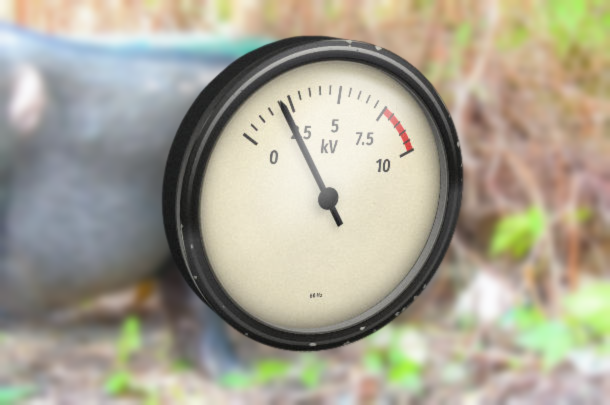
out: 2 kV
